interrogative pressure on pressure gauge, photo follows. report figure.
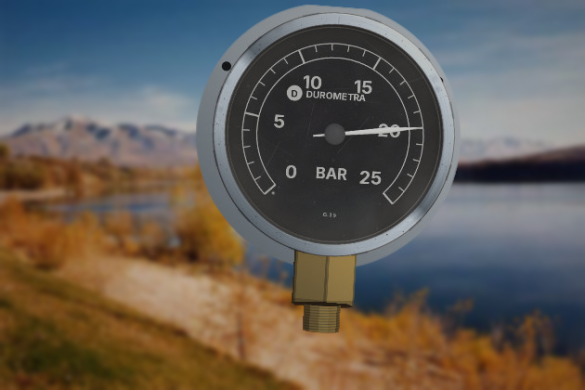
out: 20 bar
